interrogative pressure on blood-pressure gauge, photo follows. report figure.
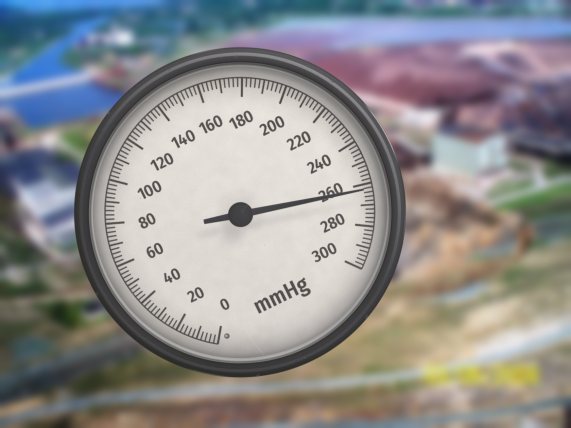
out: 262 mmHg
